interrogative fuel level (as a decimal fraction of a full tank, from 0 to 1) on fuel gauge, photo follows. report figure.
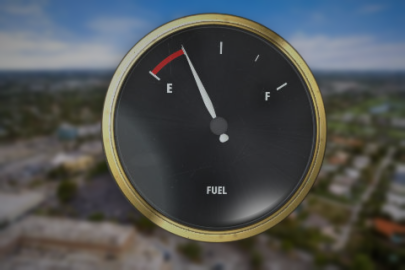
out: 0.25
